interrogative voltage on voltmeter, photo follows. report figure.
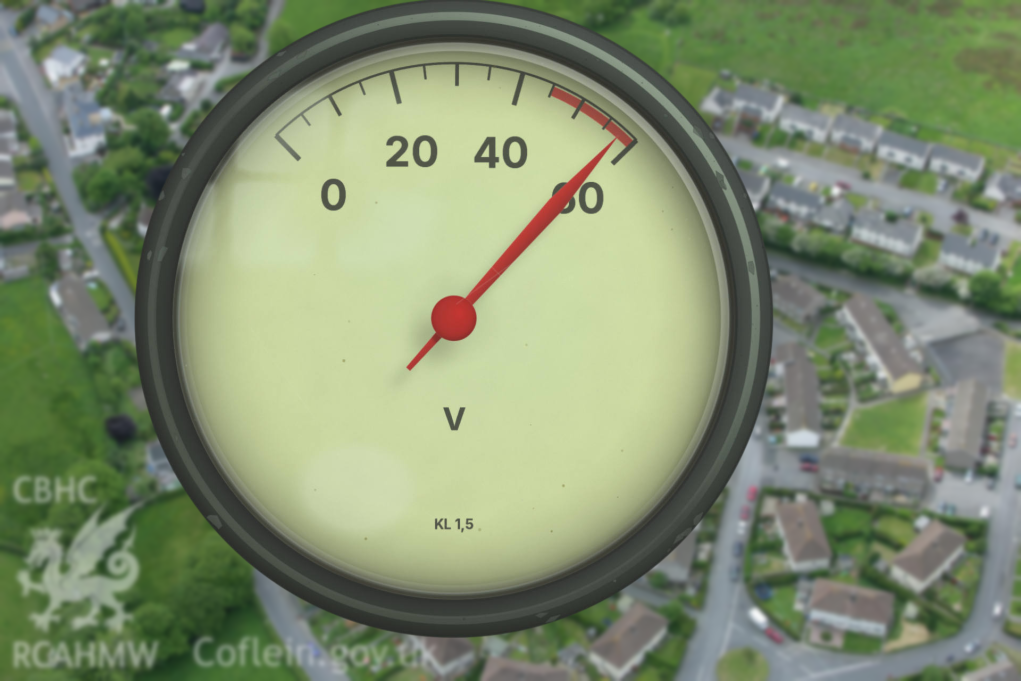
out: 57.5 V
